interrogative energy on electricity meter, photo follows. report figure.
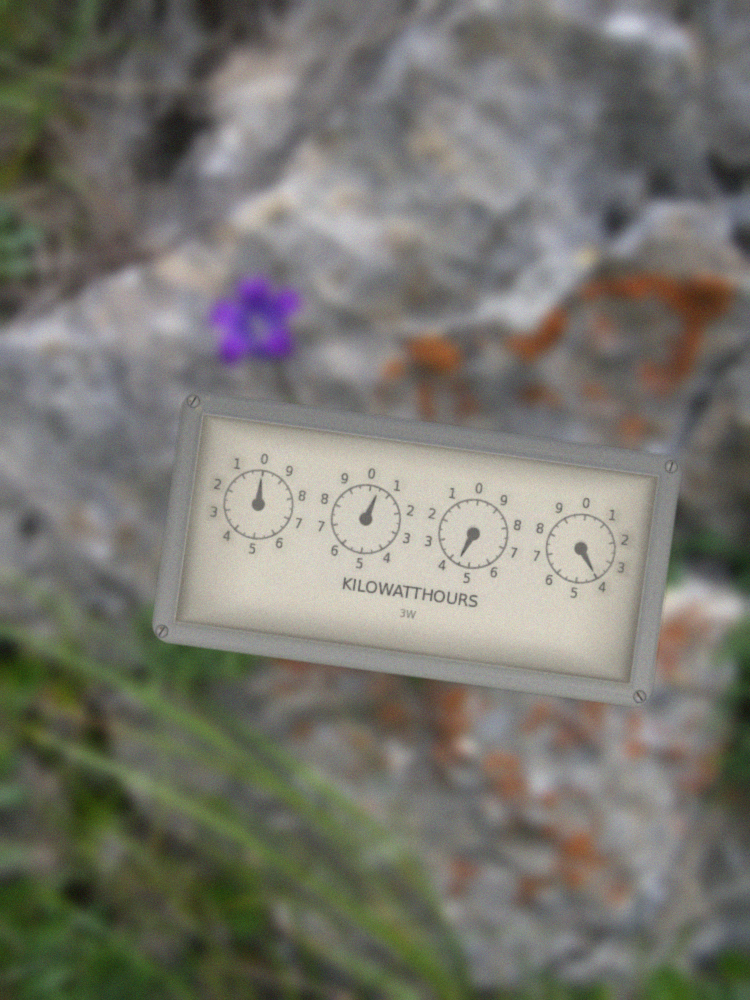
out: 44 kWh
